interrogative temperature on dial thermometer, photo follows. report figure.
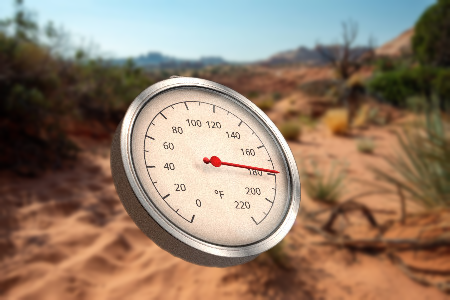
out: 180 °F
